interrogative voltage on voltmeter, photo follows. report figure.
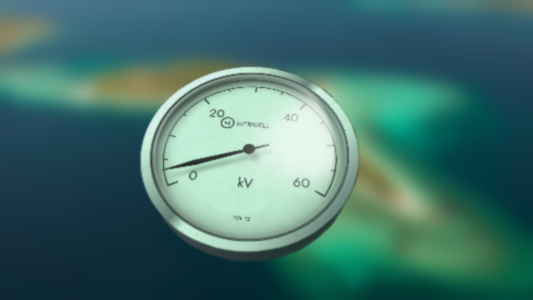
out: 2.5 kV
